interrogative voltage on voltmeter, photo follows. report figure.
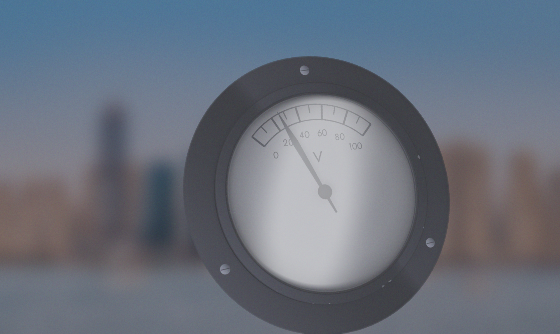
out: 25 V
